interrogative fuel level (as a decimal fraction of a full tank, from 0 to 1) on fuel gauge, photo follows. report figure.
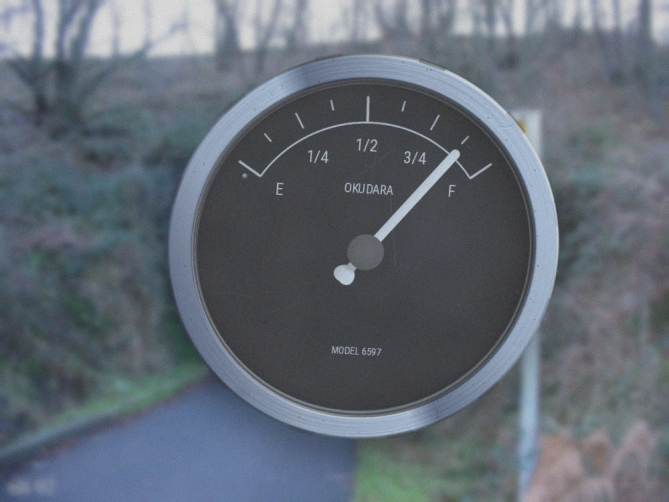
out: 0.875
